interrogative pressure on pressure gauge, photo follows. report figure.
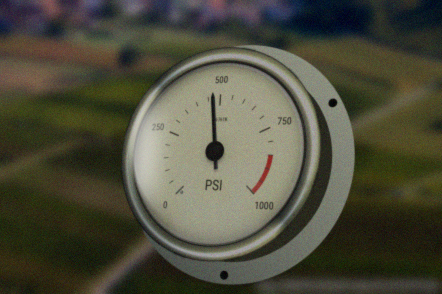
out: 475 psi
